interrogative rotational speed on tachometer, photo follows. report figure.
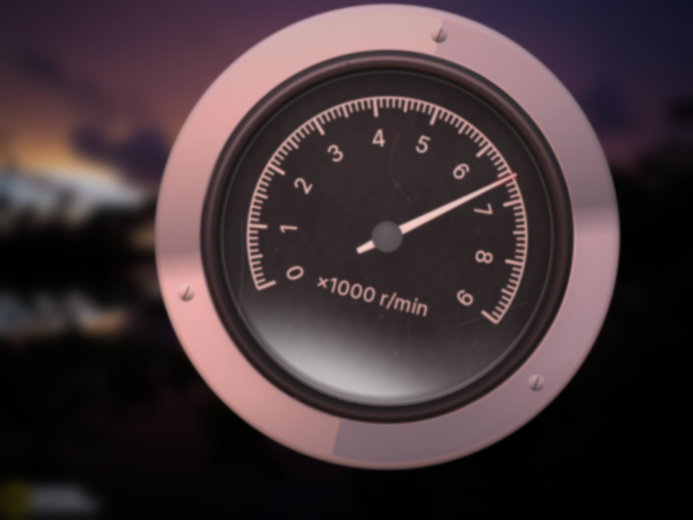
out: 6600 rpm
